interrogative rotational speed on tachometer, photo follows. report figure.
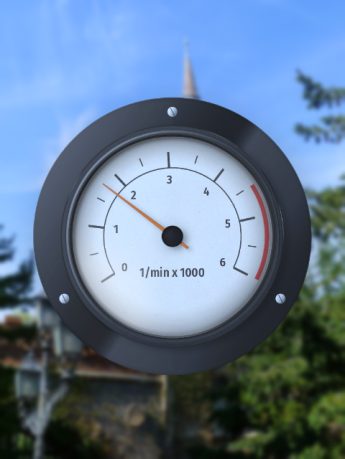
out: 1750 rpm
